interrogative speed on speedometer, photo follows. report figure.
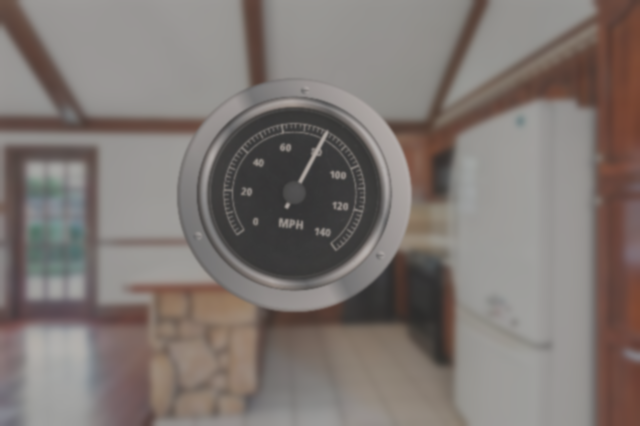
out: 80 mph
